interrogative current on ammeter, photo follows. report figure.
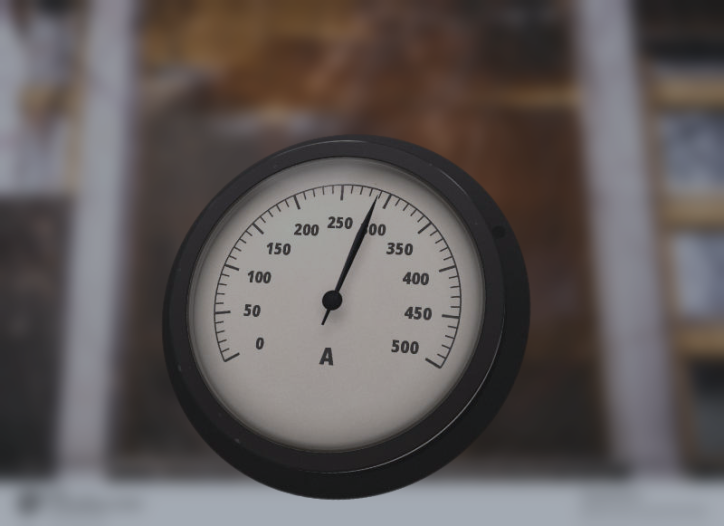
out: 290 A
